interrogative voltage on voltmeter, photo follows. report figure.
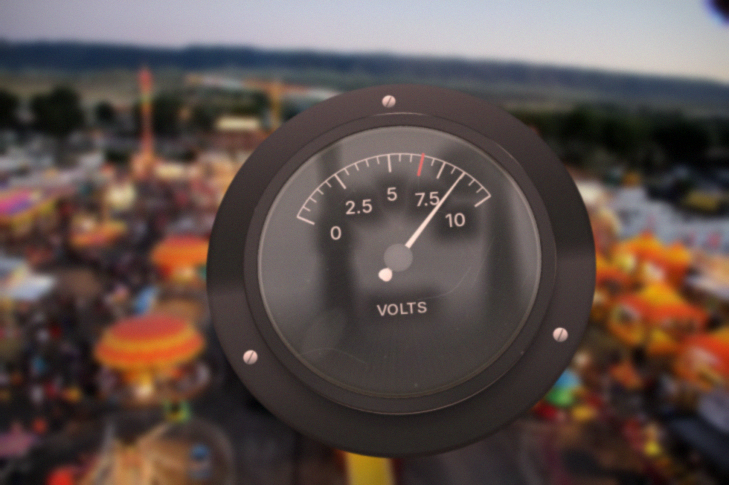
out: 8.5 V
